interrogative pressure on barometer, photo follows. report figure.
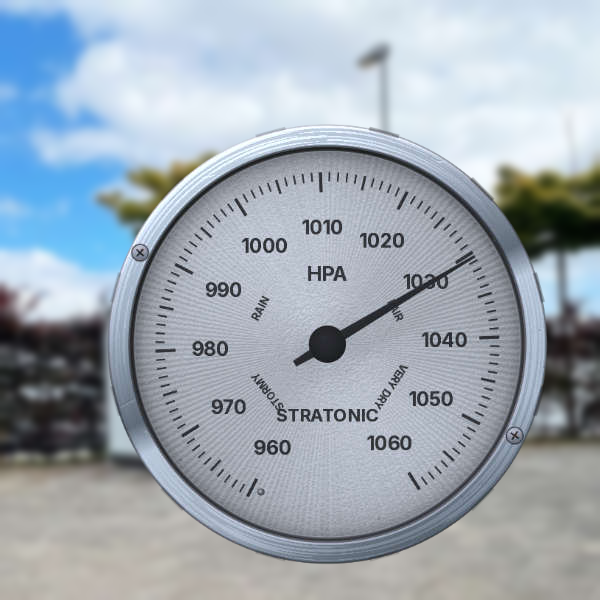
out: 1030.5 hPa
